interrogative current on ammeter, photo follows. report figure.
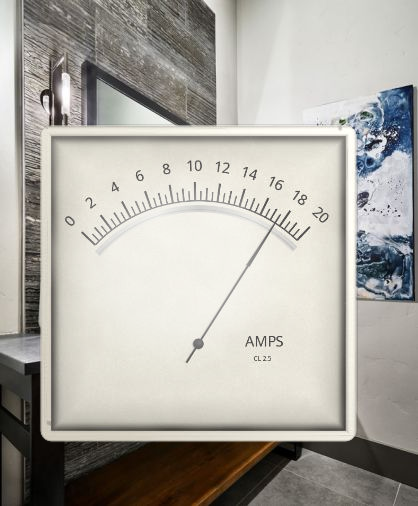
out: 17.5 A
